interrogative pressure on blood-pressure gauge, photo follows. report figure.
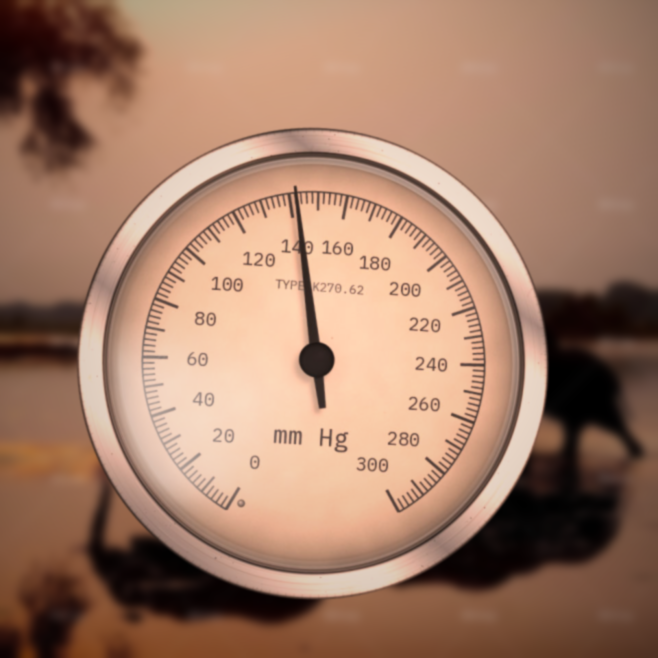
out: 142 mmHg
